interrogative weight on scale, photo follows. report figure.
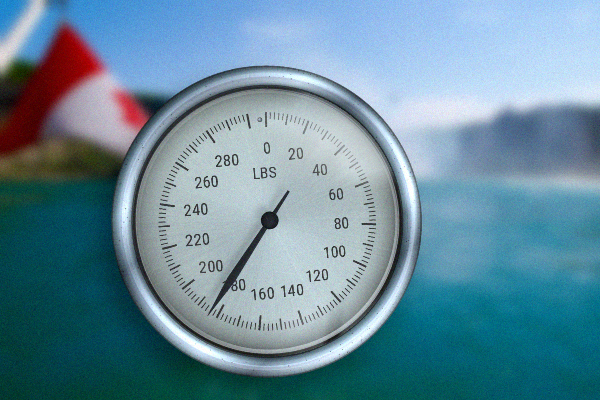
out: 184 lb
